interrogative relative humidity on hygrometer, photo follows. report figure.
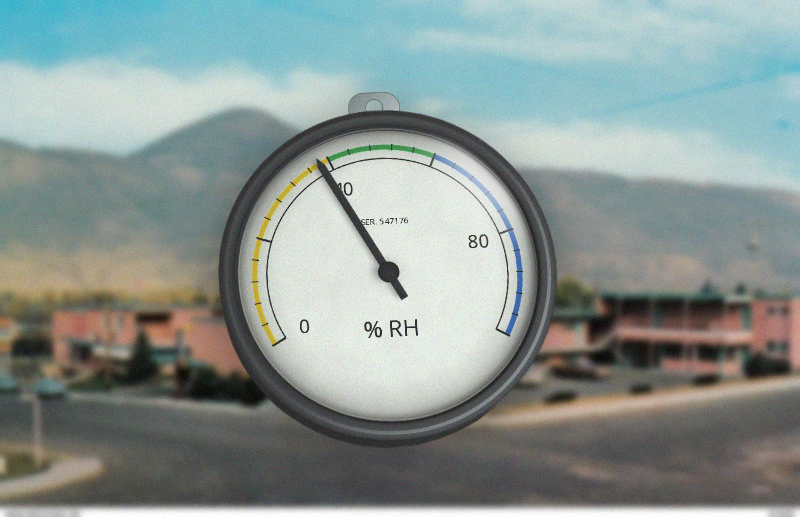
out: 38 %
